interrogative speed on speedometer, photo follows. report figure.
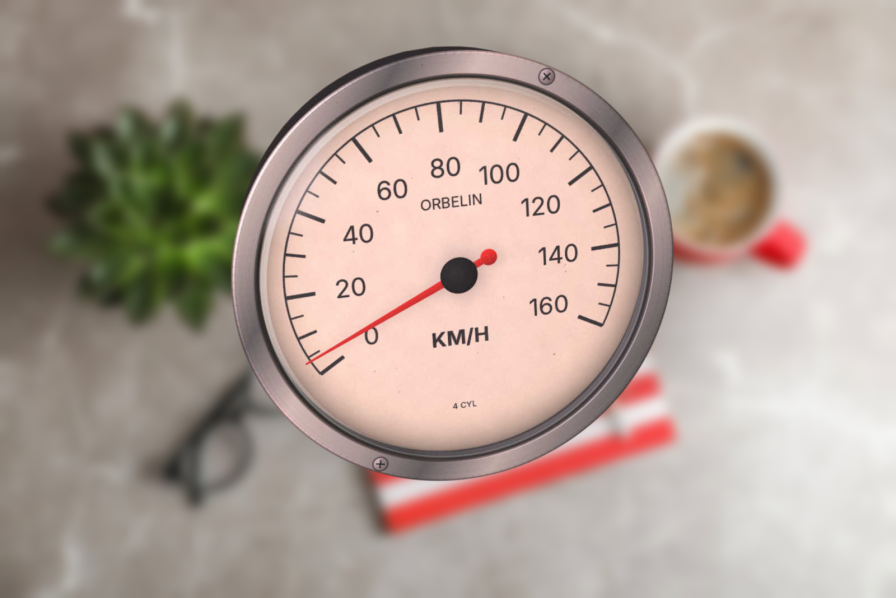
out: 5 km/h
